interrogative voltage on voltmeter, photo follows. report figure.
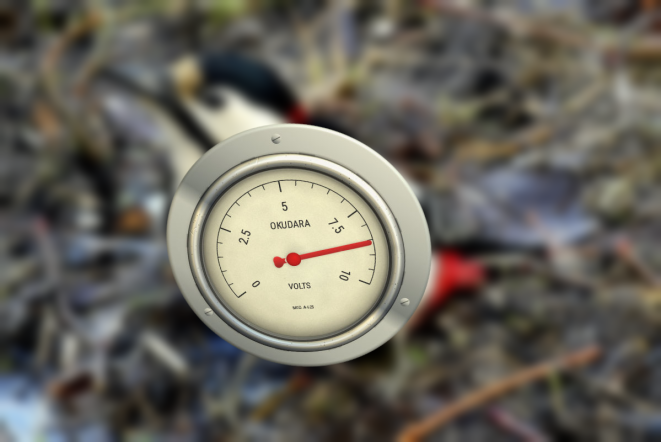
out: 8.5 V
